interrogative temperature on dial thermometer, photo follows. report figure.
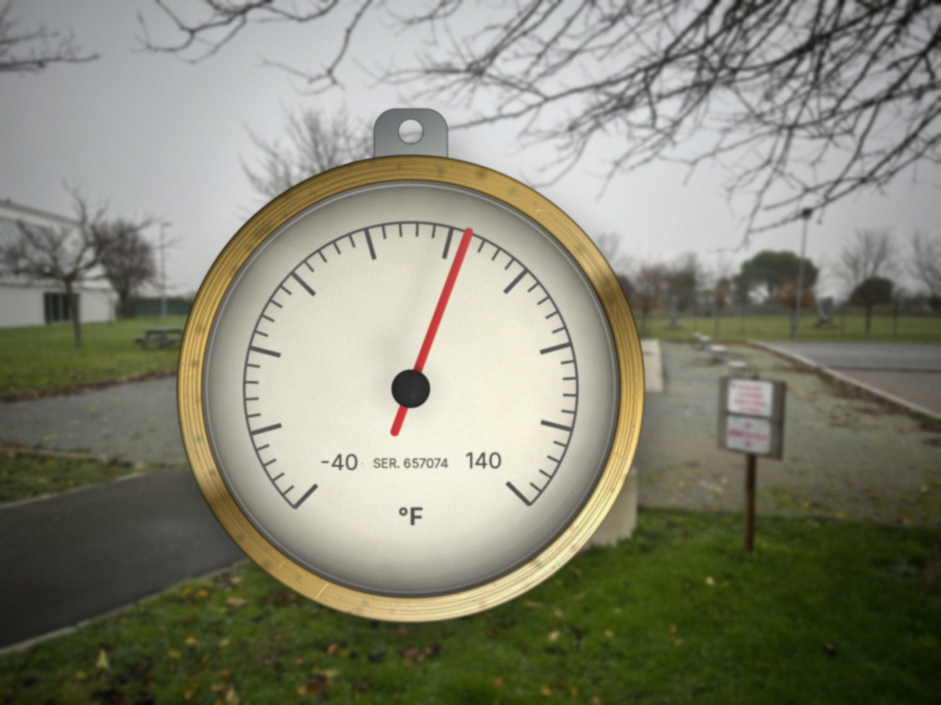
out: 64 °F
